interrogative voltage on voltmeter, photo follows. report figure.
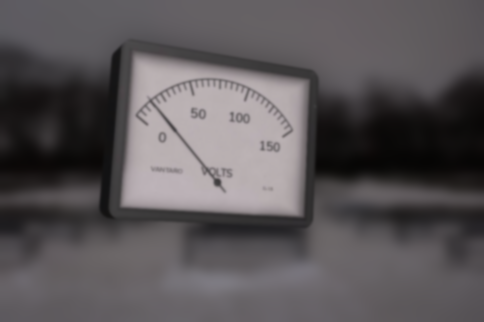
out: 15 V
